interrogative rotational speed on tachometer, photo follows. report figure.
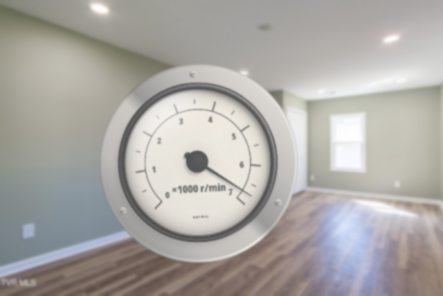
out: 6750 rpm
